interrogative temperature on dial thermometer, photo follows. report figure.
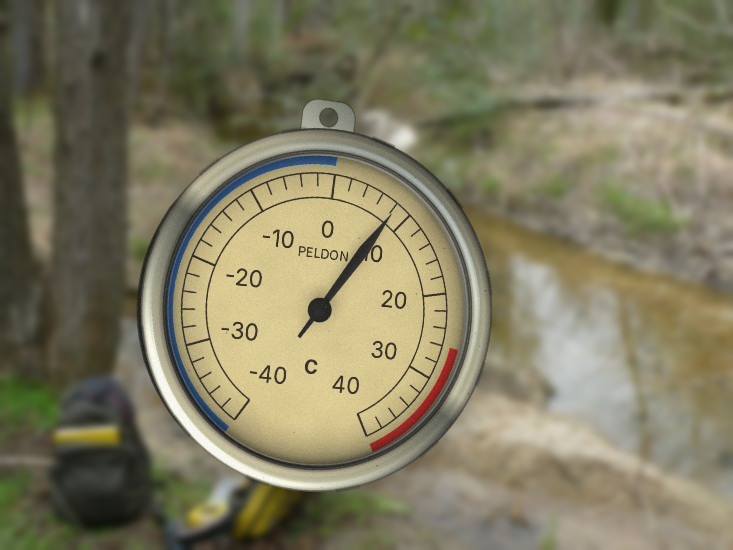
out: 8 °C
